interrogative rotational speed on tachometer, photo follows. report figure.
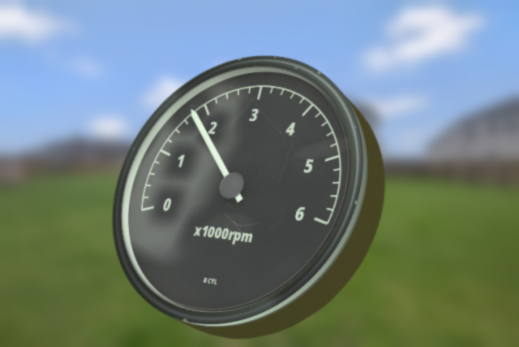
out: 1800 rpm
